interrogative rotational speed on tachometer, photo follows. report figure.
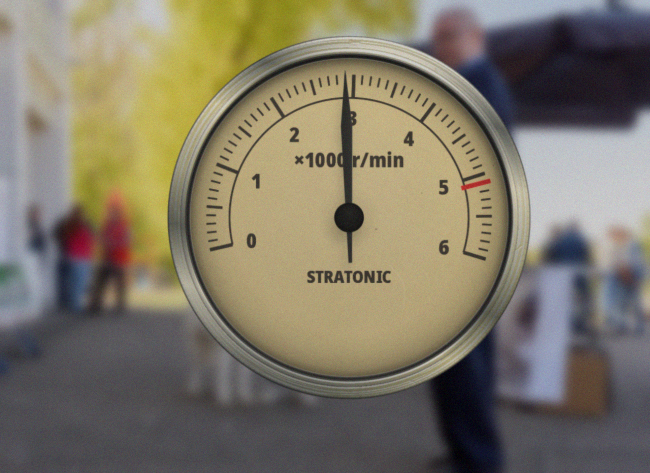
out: 2900 rpm
